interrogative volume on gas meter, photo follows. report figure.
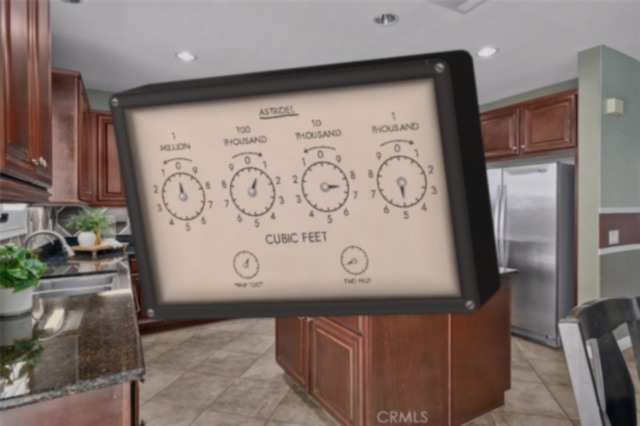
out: 7500 ft³
